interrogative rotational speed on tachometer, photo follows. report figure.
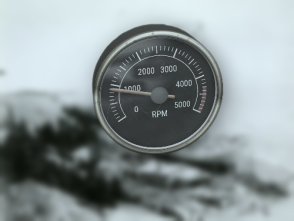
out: 900 rpm
